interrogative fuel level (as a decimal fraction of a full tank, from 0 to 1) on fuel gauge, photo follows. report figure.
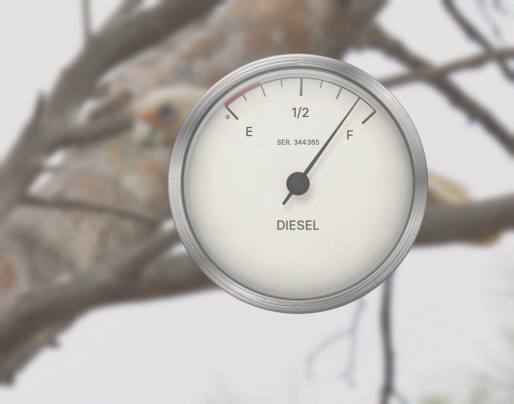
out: 0.875
